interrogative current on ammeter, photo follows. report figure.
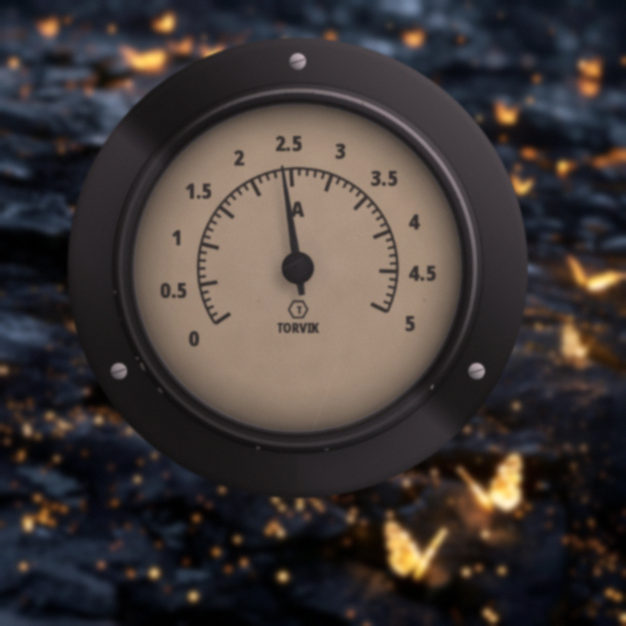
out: 2.4 A
